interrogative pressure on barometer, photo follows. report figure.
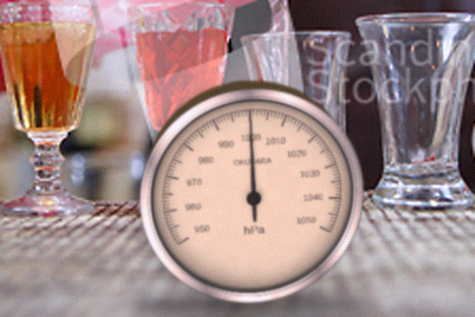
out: 1000 hPa
